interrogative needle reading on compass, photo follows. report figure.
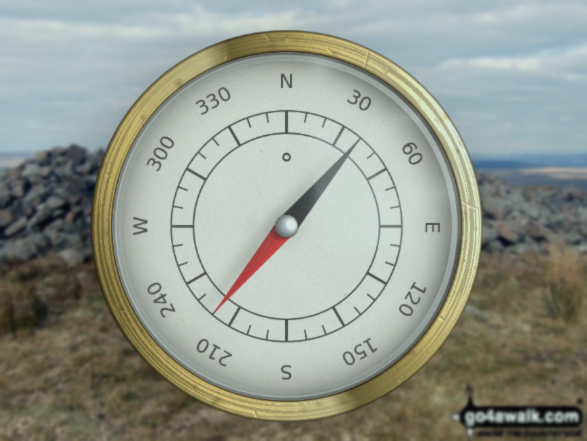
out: 220 °
